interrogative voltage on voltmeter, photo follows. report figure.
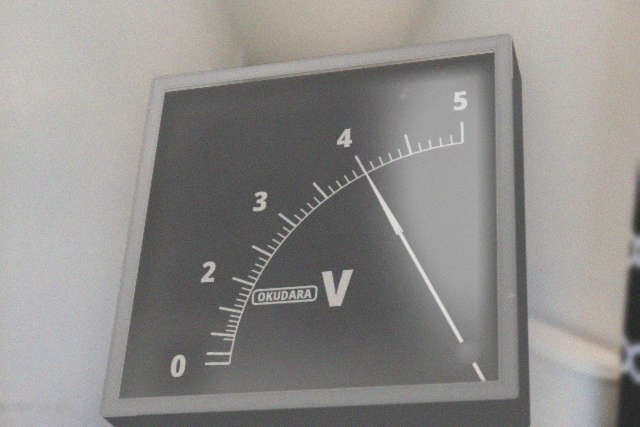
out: 4 V
